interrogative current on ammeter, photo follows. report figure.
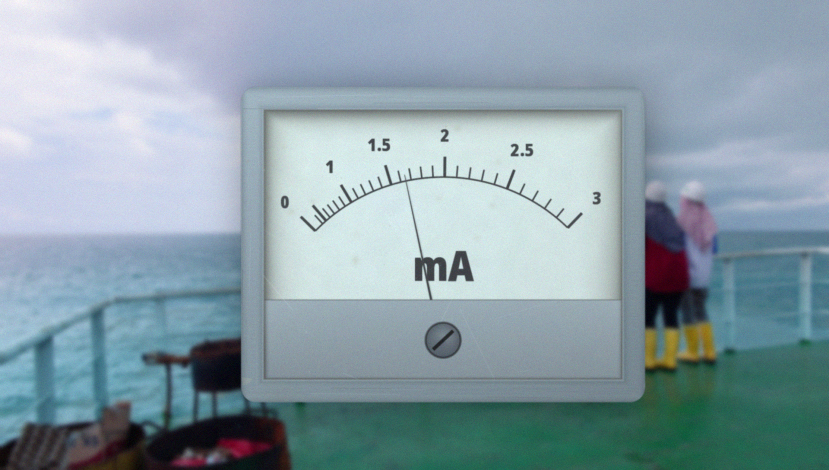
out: 1.65 mA
